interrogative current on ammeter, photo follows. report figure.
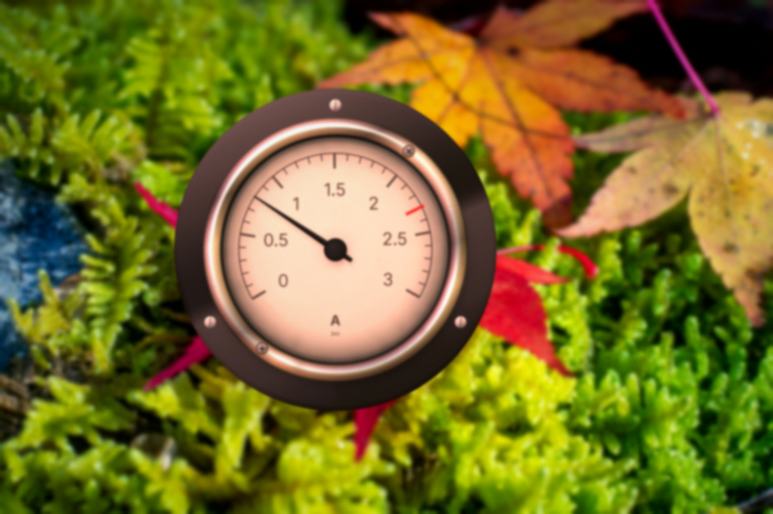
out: 0.8 A
